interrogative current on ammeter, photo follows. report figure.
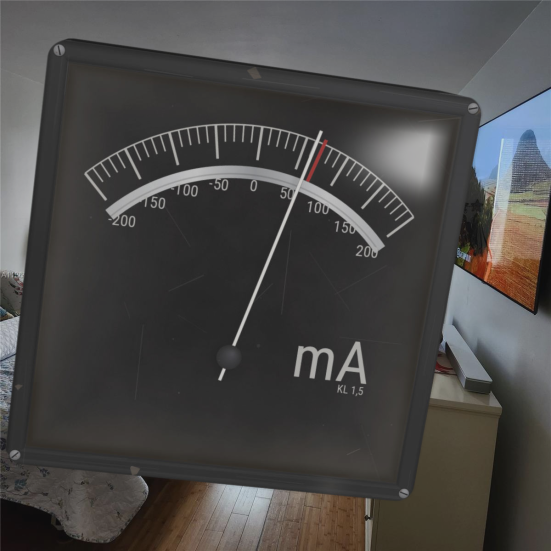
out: 60 mA
